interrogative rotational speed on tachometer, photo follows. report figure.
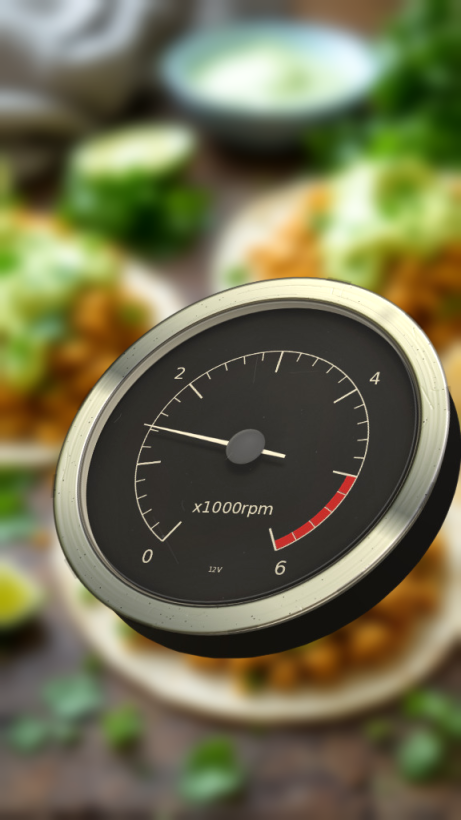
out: 1400 rpm
